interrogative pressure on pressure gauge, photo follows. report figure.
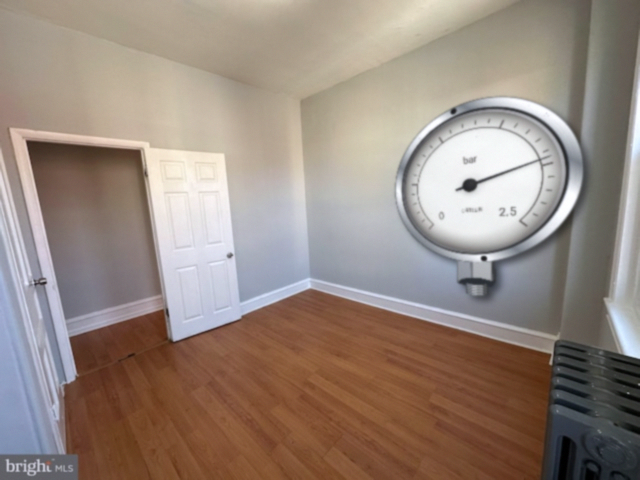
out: 1.95 bar
